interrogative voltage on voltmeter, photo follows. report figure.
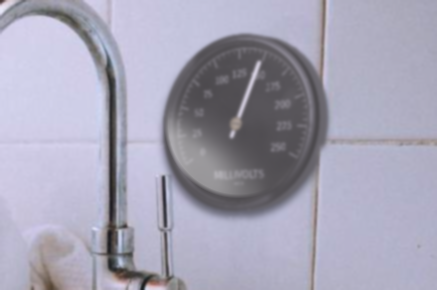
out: 150 mV
